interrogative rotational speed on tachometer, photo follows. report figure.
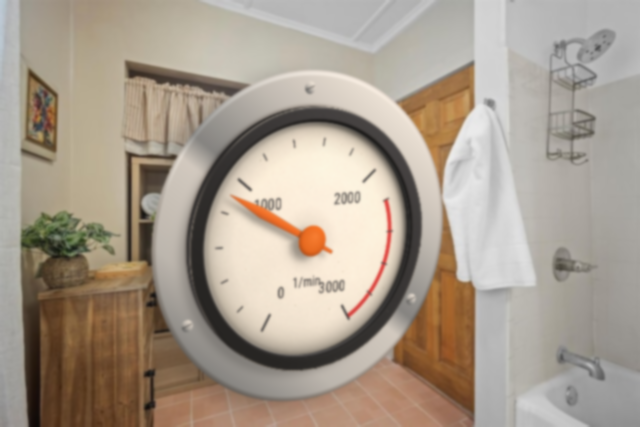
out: 900 rpm
